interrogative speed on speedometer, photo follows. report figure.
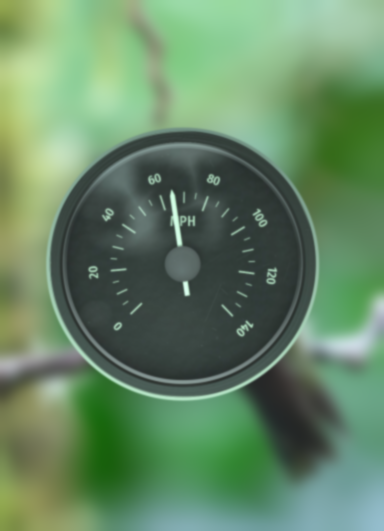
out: 65 mph
